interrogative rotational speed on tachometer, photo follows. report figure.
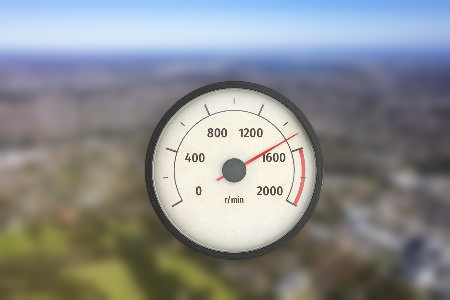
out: 1500 rpm
